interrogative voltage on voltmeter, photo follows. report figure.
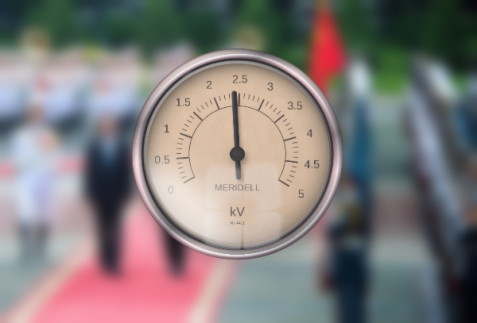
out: 2.4 kV
